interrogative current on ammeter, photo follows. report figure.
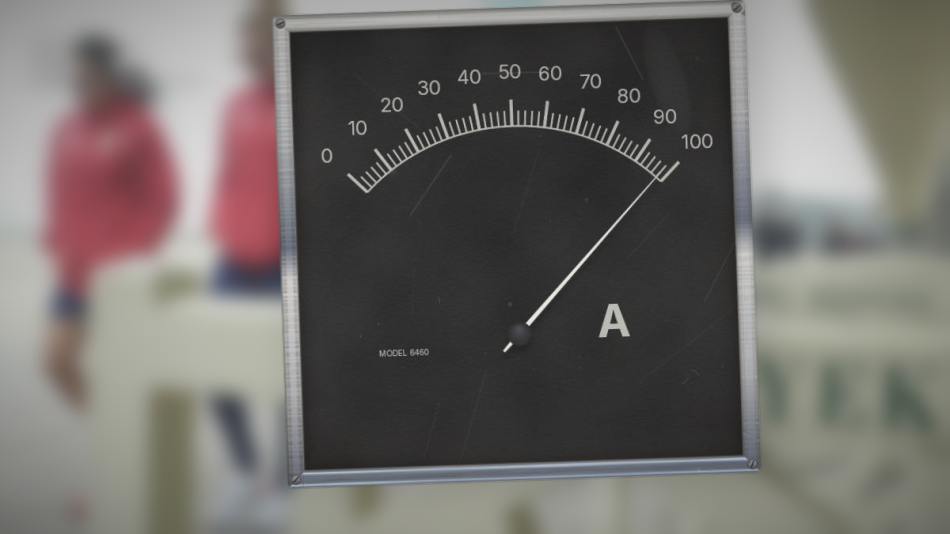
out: 98 A
